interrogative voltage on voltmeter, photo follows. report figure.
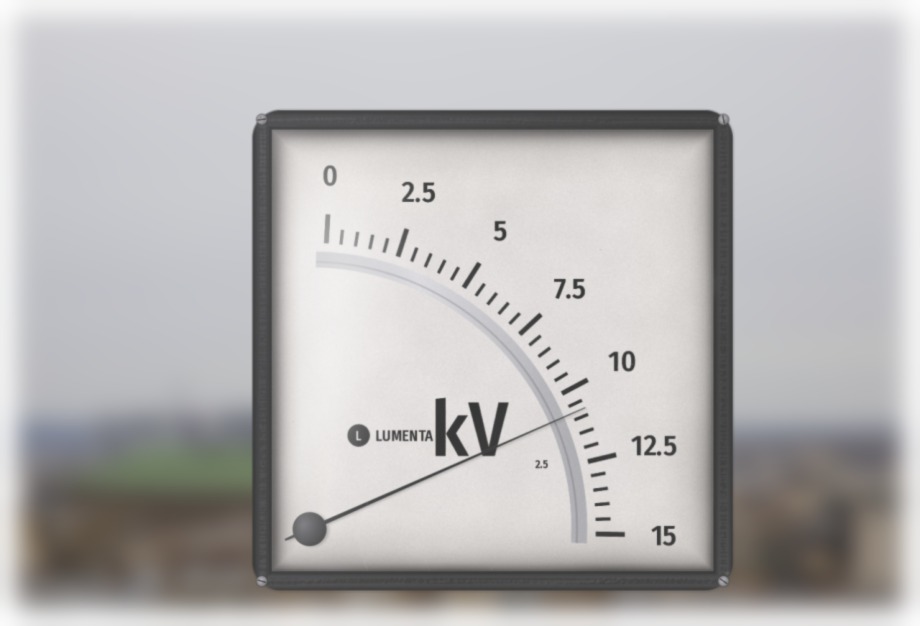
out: 10.75 kV
